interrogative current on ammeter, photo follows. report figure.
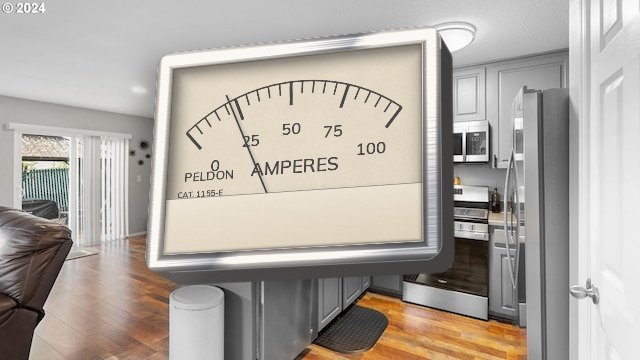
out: 22.5 A
